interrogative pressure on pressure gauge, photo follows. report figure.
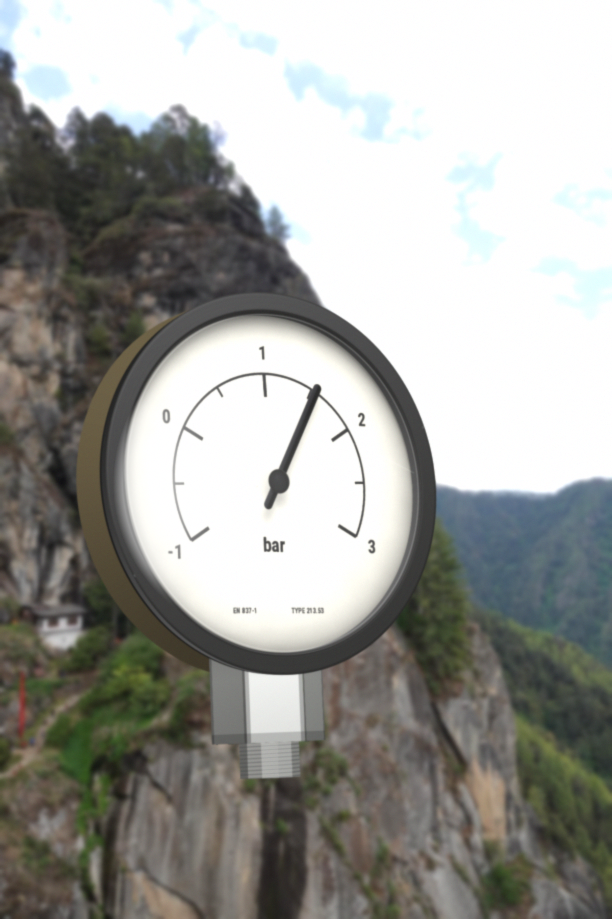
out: 1.5 bar
